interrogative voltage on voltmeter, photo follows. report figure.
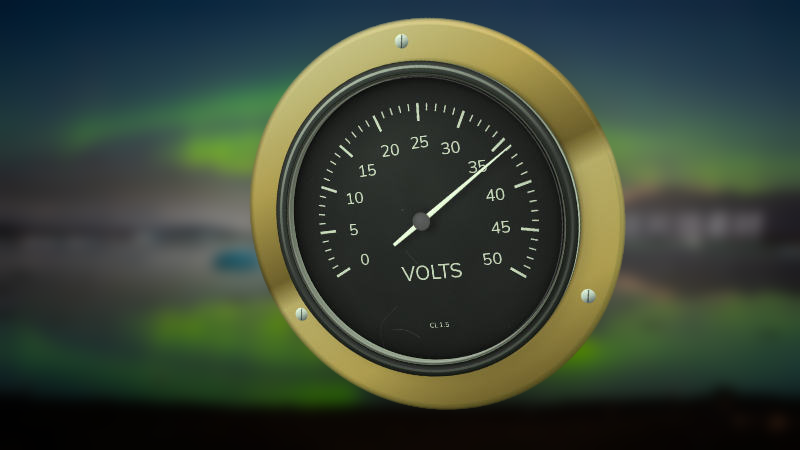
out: 36 V
